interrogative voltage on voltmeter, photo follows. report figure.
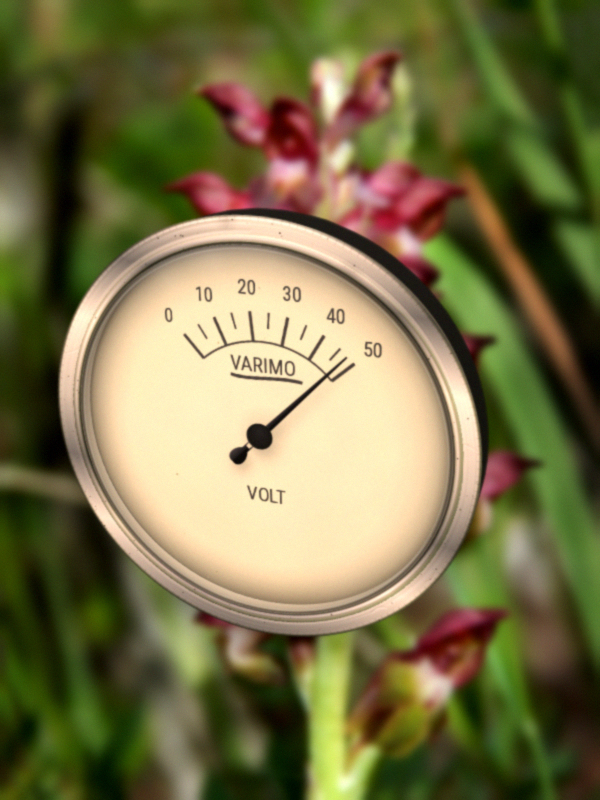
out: 47.5 V
